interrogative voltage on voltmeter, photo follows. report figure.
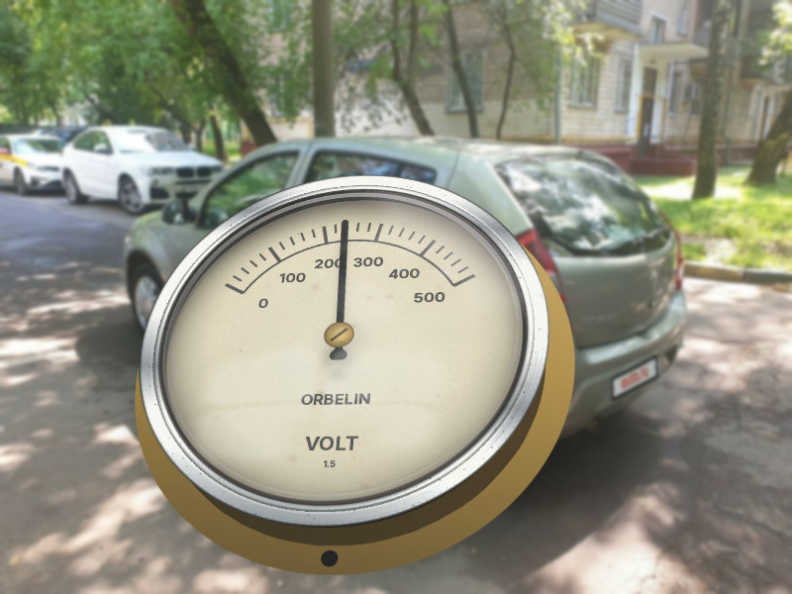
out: 240 V
